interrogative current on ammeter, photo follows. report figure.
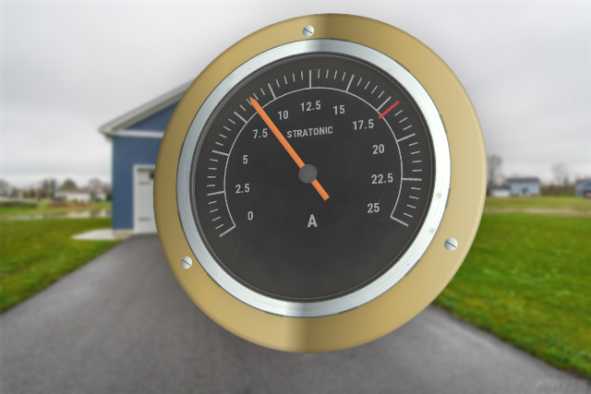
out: 8.75 A
